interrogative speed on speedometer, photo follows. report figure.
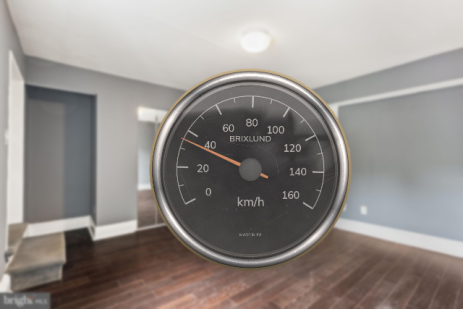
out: 35 km/h
